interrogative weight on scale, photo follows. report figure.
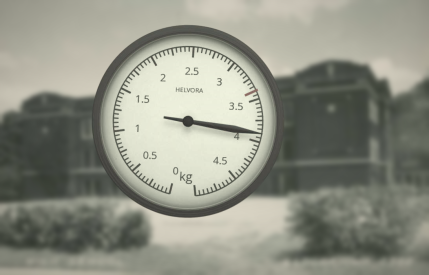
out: 3.9 kg
